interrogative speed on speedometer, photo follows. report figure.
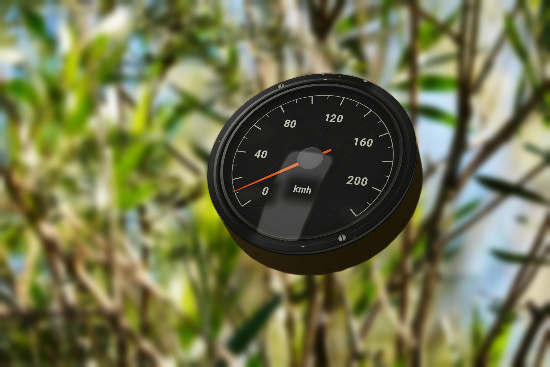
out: 10 km/h
